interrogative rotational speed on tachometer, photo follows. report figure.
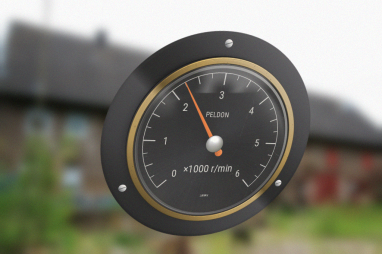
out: 2250 rpm
